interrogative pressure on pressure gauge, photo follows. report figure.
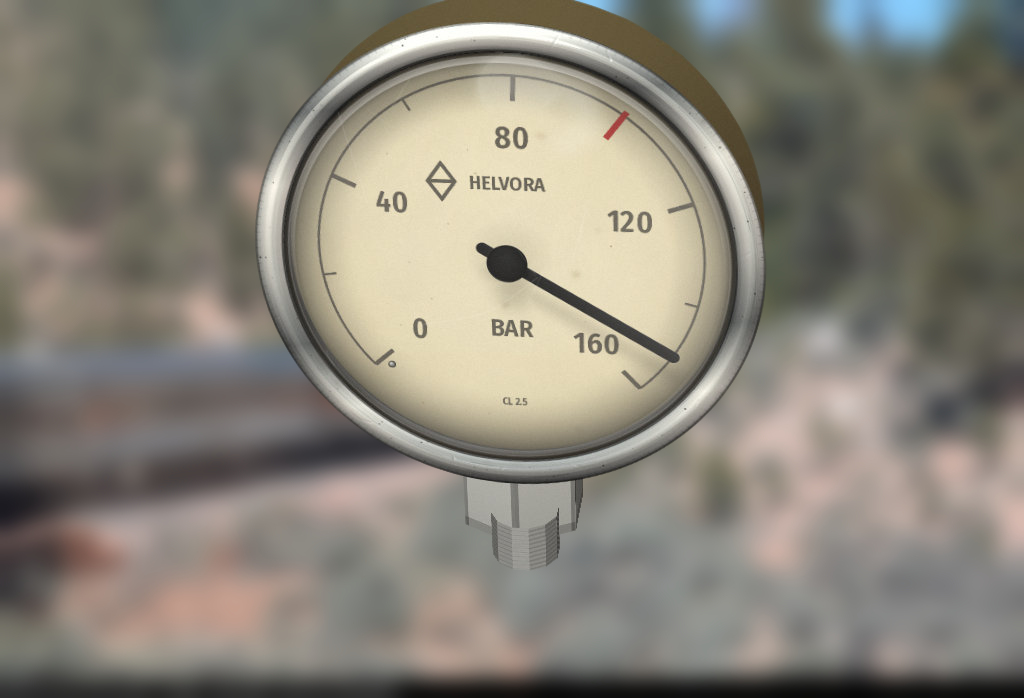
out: 150 bar
